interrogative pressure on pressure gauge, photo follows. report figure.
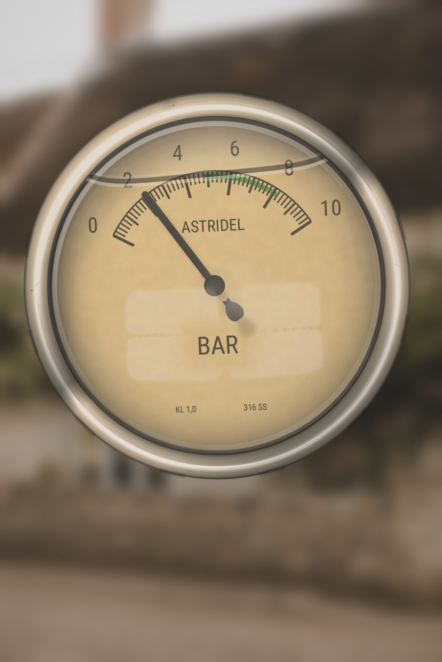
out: 2.2 bar
